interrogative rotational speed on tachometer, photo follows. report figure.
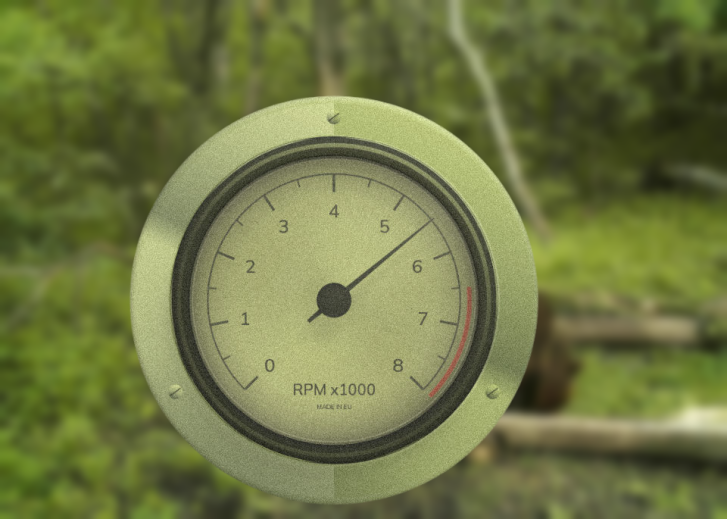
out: 5500 rpm
